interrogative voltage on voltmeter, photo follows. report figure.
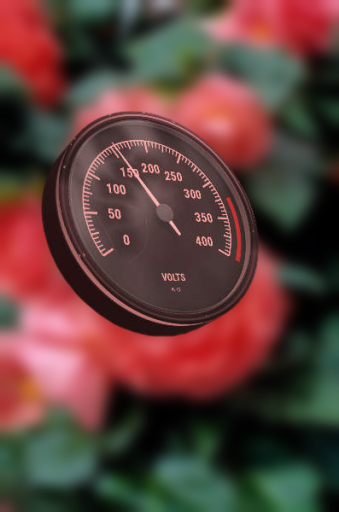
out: 150 V
